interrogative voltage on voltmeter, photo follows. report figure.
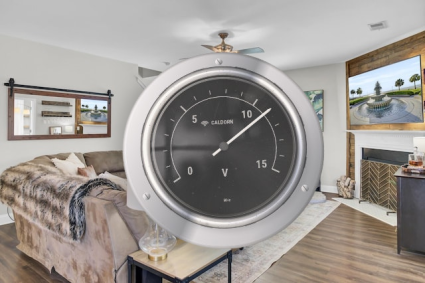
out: 11 V
